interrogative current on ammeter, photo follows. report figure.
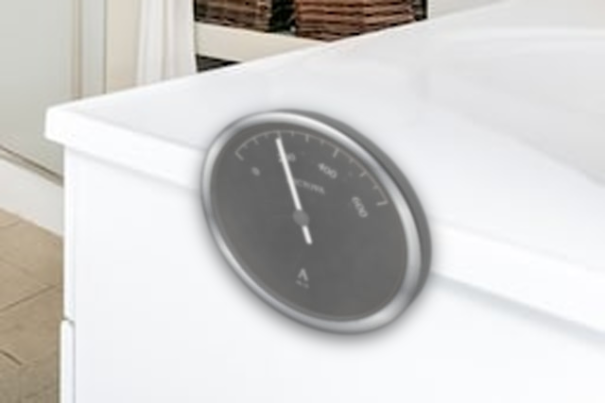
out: 200 A
